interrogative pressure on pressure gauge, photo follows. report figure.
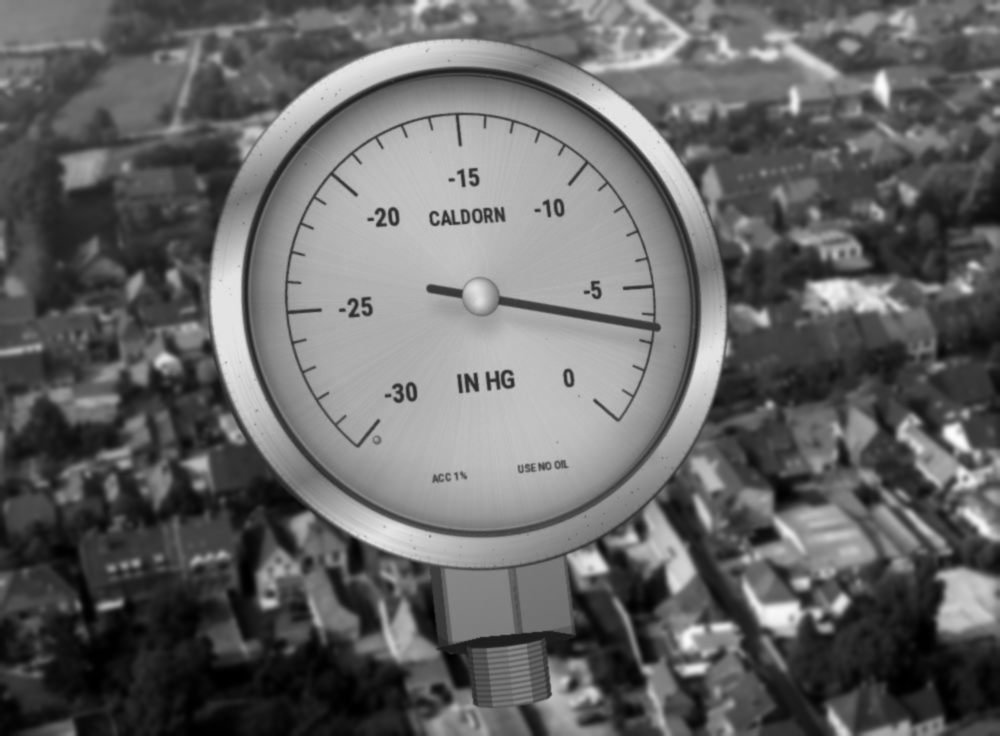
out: -3.5 inHg
